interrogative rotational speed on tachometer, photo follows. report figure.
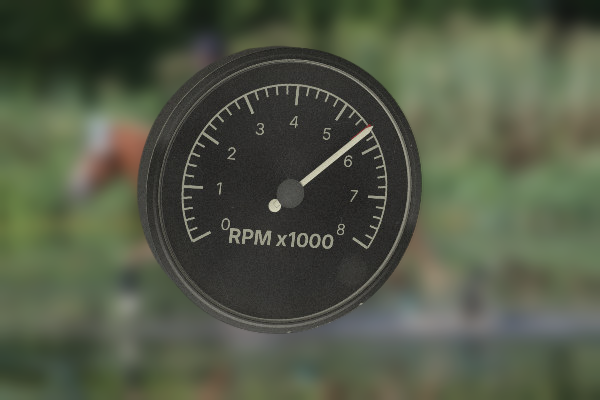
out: 5600 rpm
